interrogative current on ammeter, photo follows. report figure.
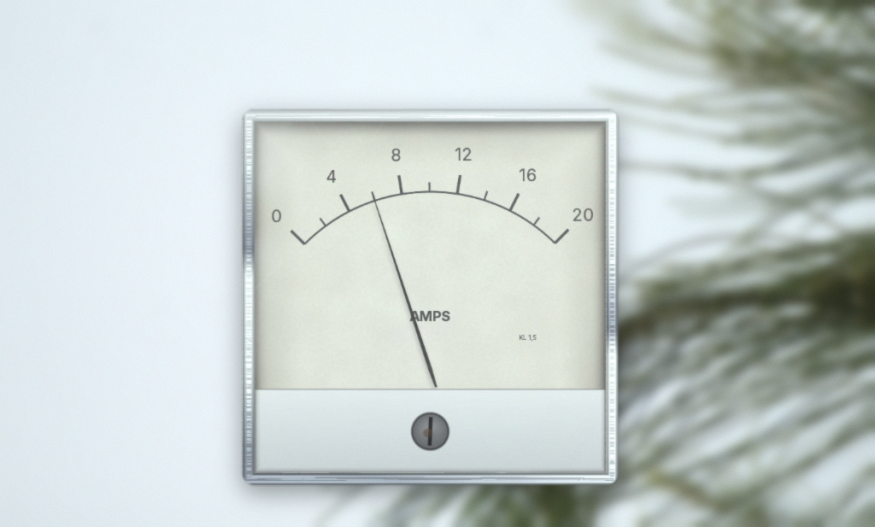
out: 6 A
